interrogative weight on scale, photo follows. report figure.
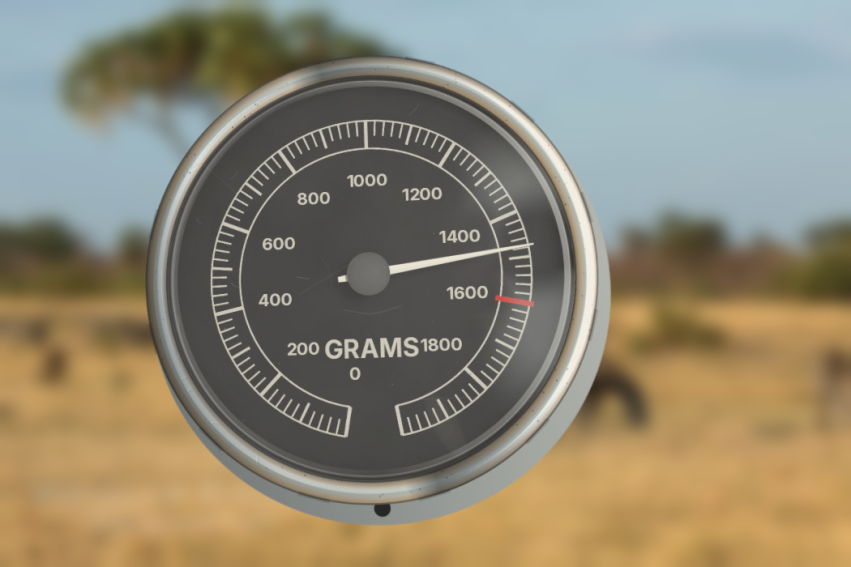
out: 1480 g
